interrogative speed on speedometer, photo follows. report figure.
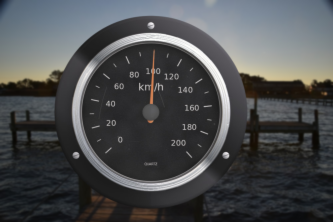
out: 100 km/h
